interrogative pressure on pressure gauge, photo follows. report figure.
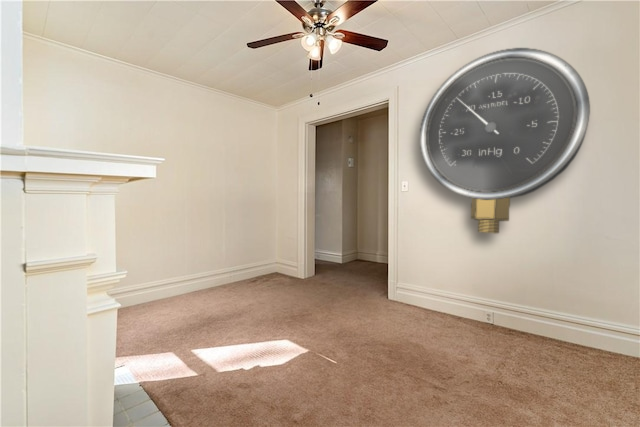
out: -20 inHg
